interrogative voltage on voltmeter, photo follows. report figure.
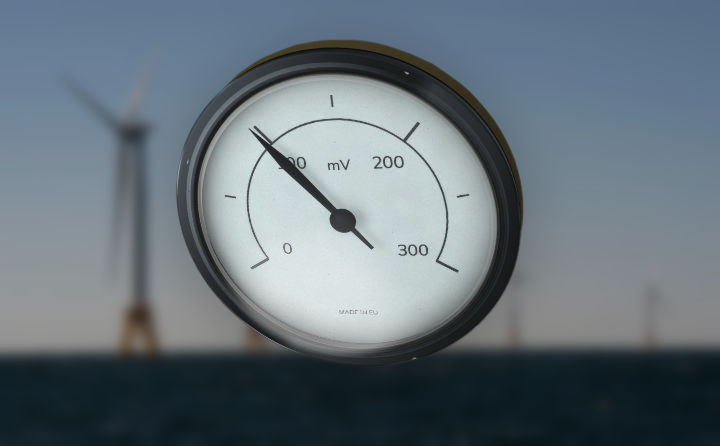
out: 100 mV
